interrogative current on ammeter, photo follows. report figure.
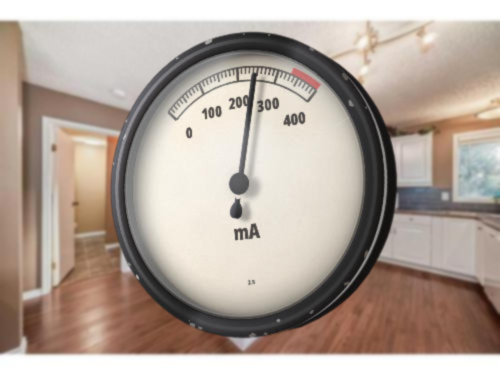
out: 250 mA
